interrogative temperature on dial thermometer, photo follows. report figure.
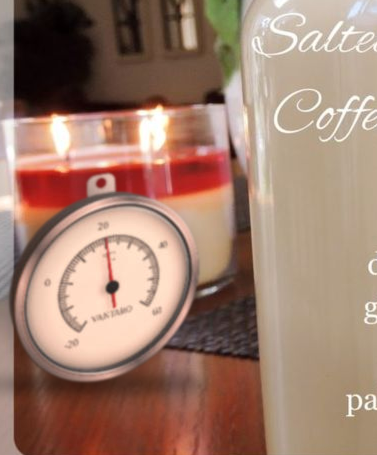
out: 20 °C
